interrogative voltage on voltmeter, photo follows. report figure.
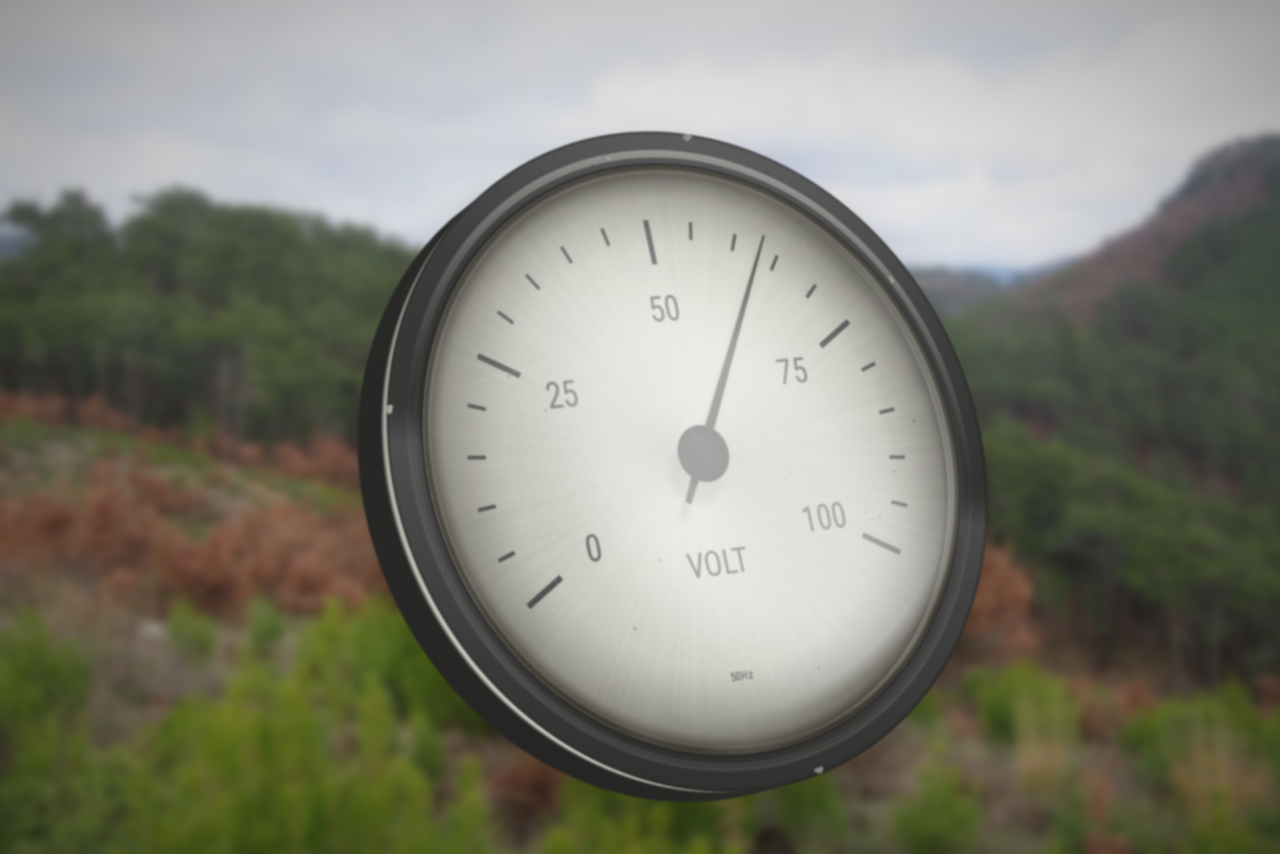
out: 62.5 V
